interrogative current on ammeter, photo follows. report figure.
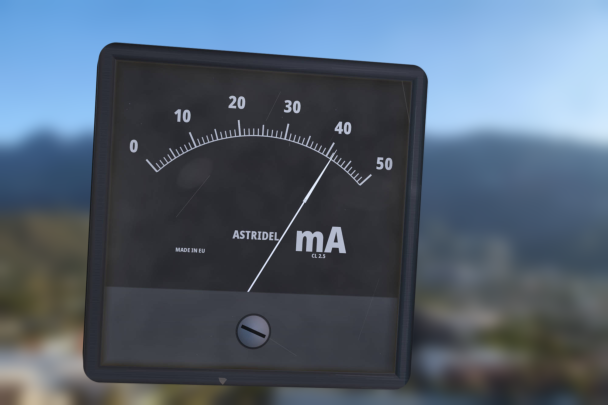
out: 41 mA
